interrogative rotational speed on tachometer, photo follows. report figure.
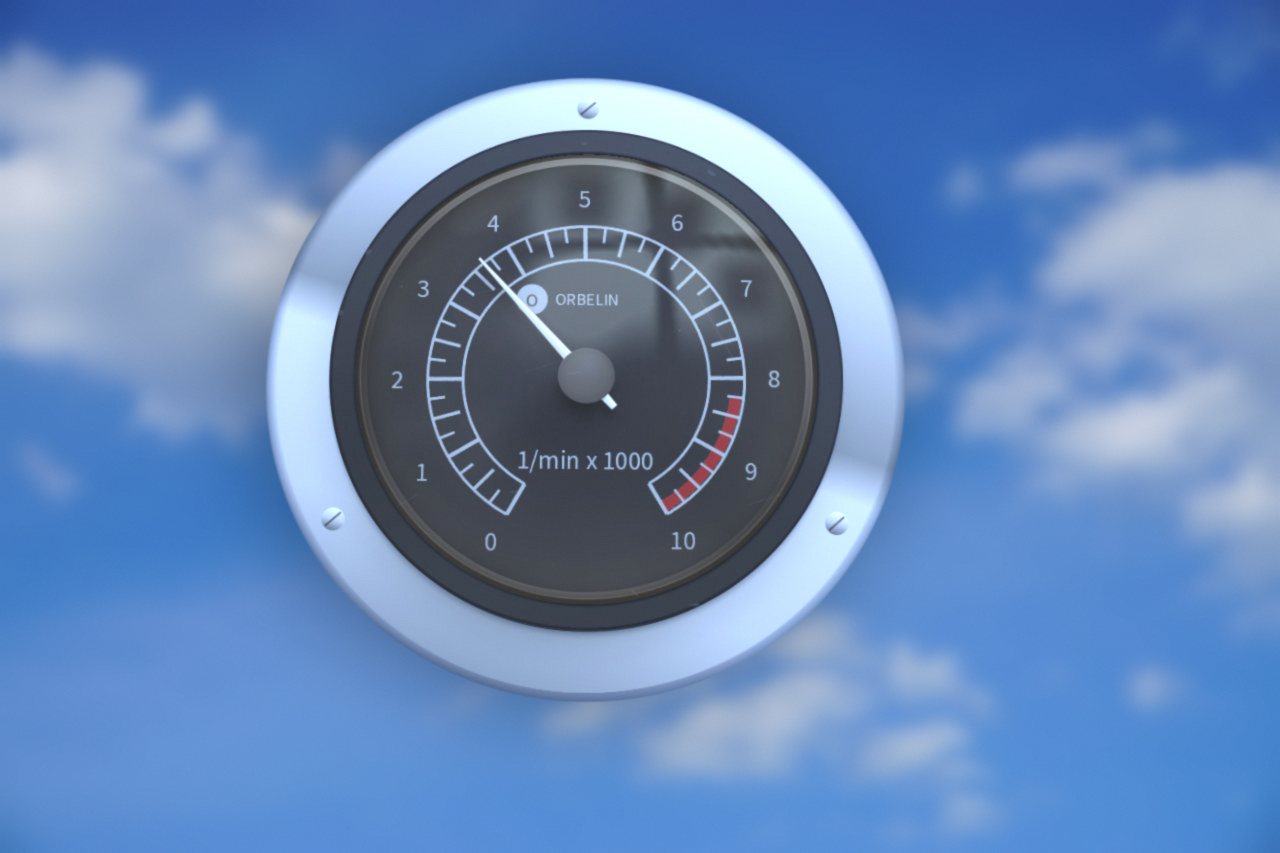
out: 3625 rpm
